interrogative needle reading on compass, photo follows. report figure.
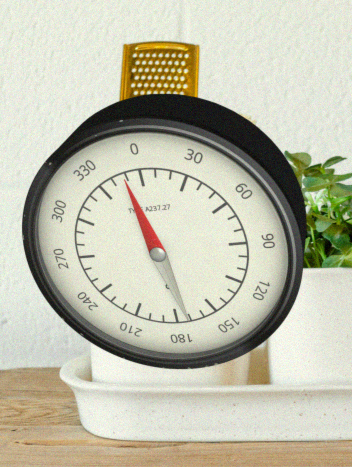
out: 350 °
